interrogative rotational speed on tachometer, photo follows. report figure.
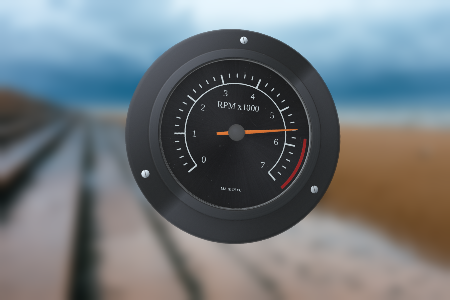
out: 5600 rpm
